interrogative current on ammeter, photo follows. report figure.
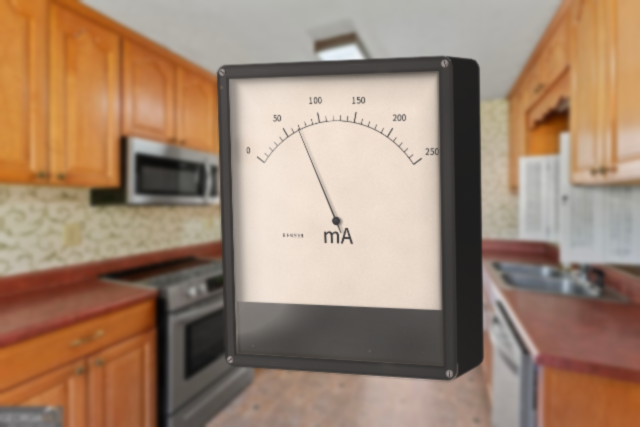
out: 70 mA
